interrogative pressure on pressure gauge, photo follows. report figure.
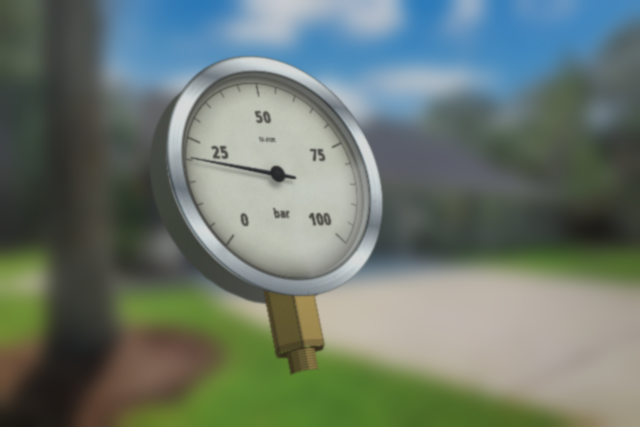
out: 20 bar
